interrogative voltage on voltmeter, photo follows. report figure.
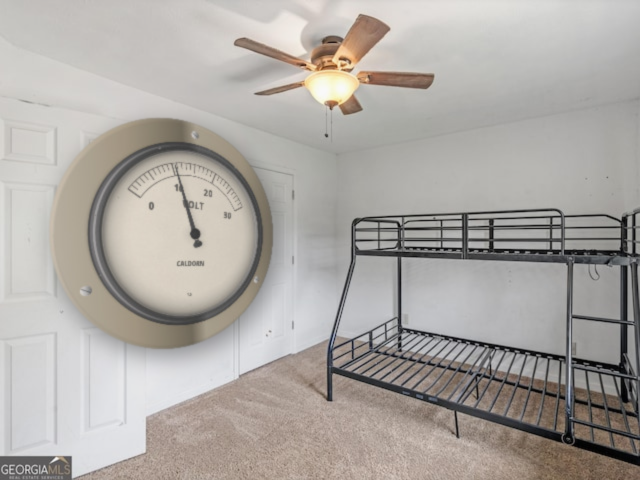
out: 10 V
